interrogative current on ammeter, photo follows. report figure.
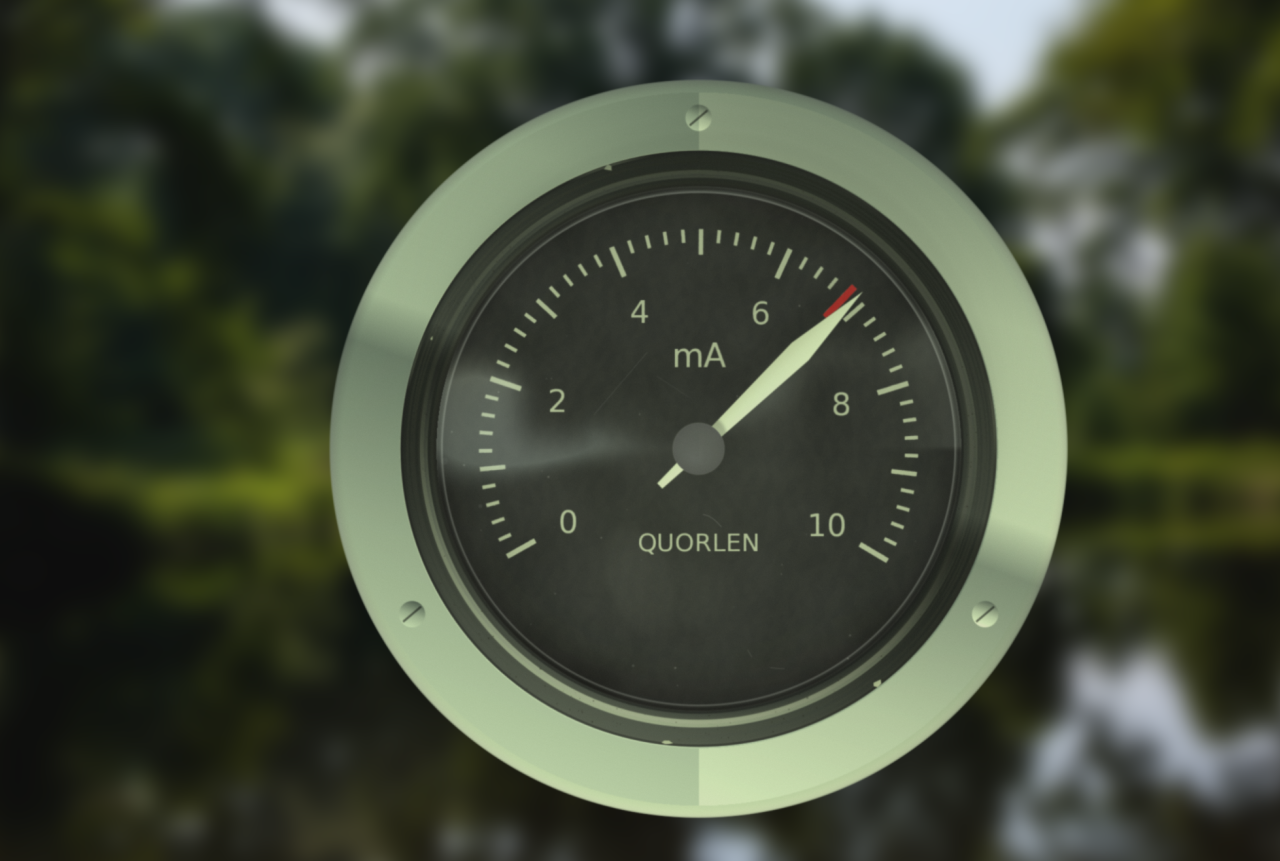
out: 6.9 mA
